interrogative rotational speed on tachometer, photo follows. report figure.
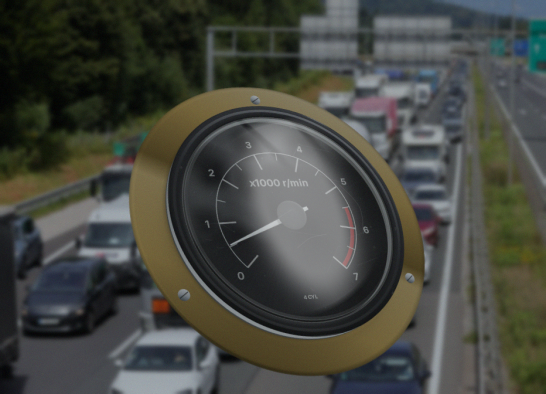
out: 500 rpm
